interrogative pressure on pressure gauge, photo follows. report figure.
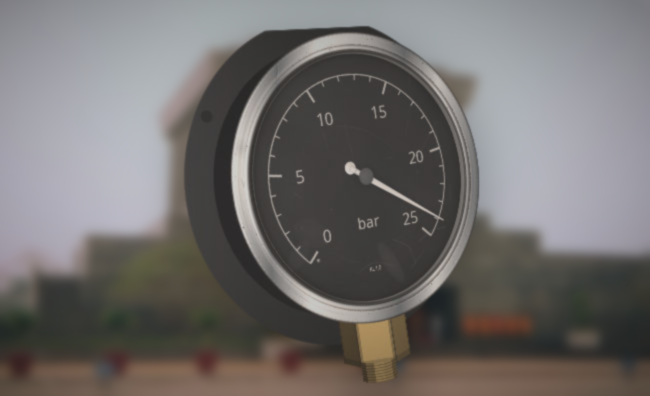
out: 24 bar
